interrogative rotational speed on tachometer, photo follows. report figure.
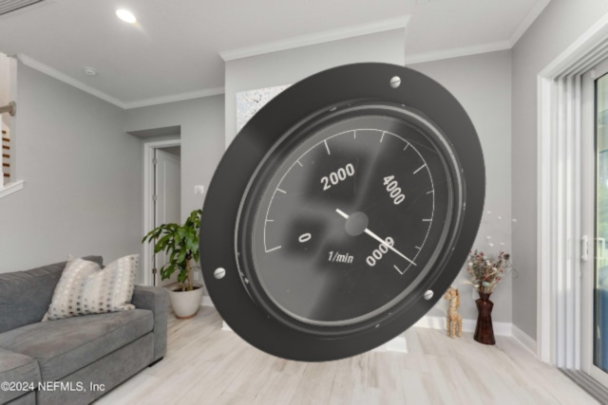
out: 5750 rpm
